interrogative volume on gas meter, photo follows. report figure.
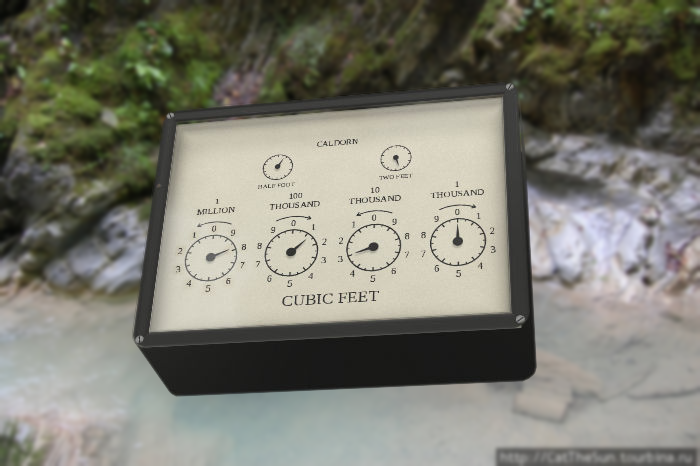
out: 813000 ft³
